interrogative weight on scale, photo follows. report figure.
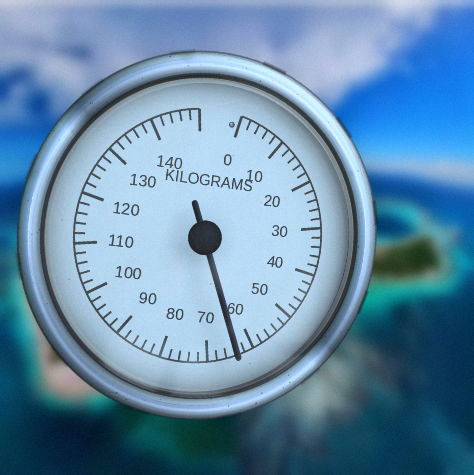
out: 64 kg
